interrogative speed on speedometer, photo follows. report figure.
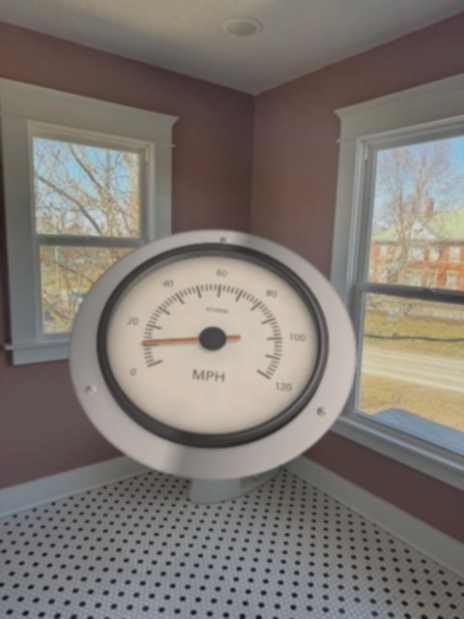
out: 10 mph
